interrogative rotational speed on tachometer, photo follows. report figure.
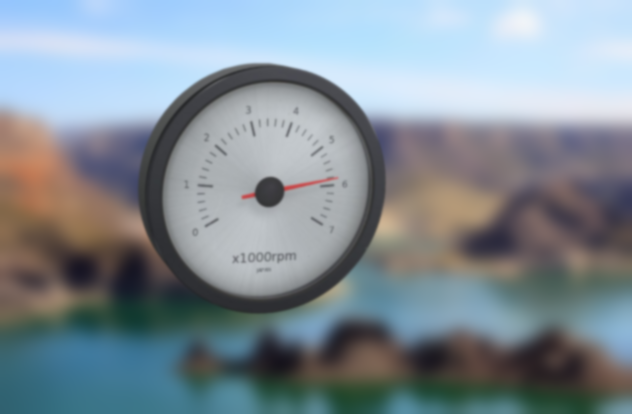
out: 5800 rpm
